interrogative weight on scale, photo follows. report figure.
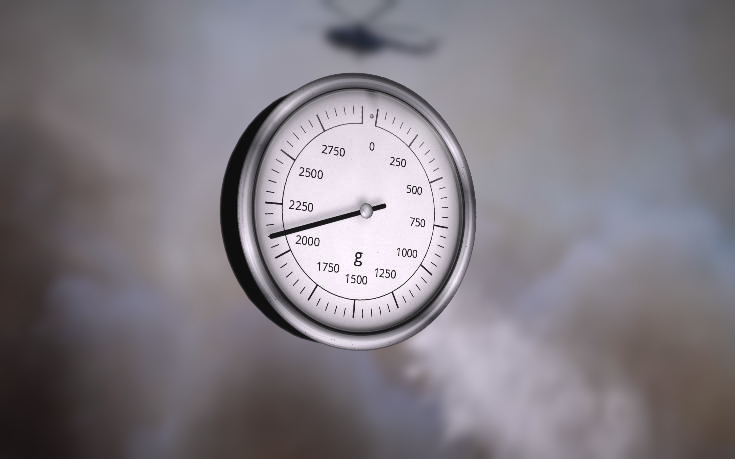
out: 2100 g
